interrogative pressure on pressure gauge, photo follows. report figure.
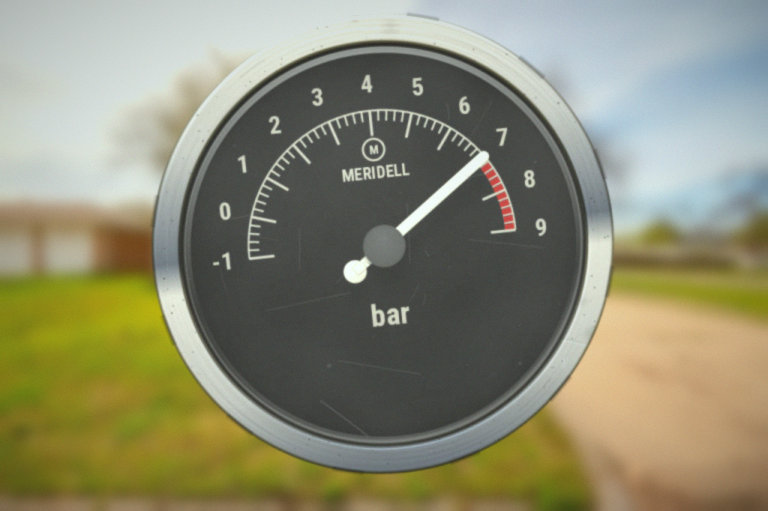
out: 7 bar
